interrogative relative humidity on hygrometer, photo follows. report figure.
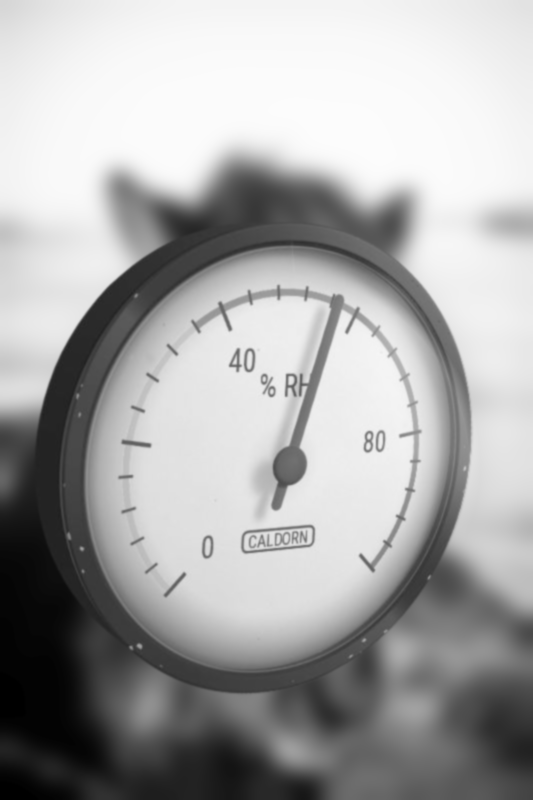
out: 56 %
